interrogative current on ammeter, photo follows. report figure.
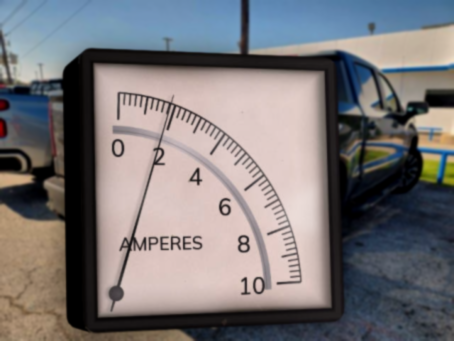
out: 1.8 A
